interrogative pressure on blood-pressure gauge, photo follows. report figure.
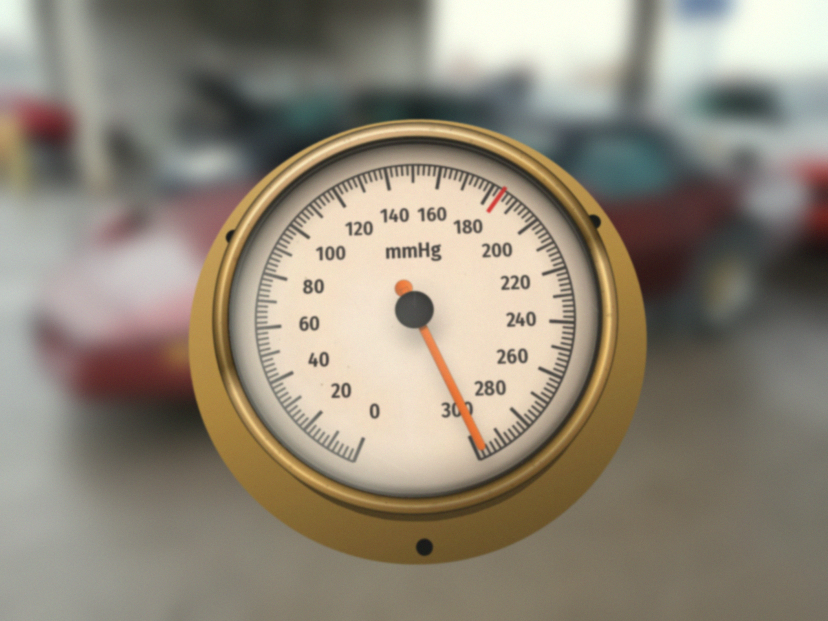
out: 298 mmHg
